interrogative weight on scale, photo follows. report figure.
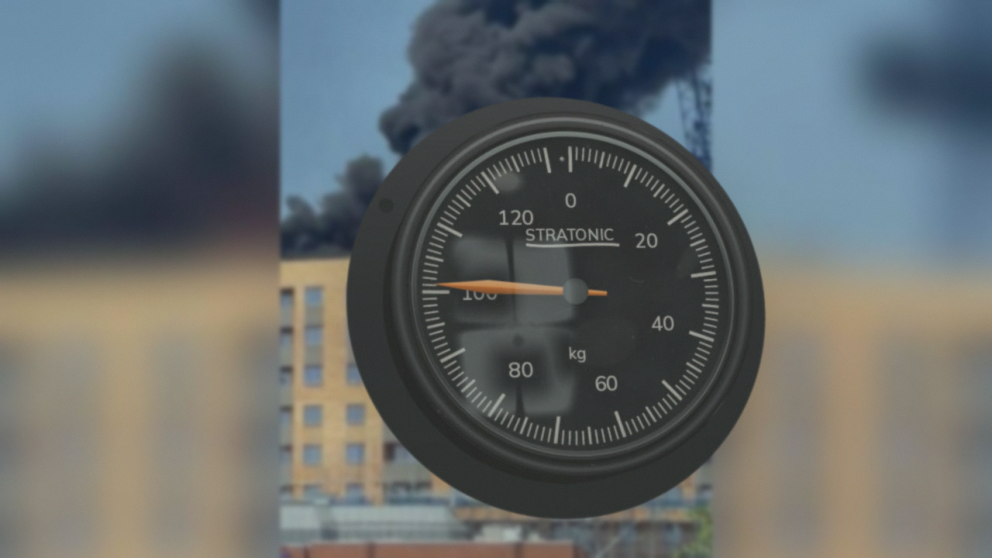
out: 101 kg
